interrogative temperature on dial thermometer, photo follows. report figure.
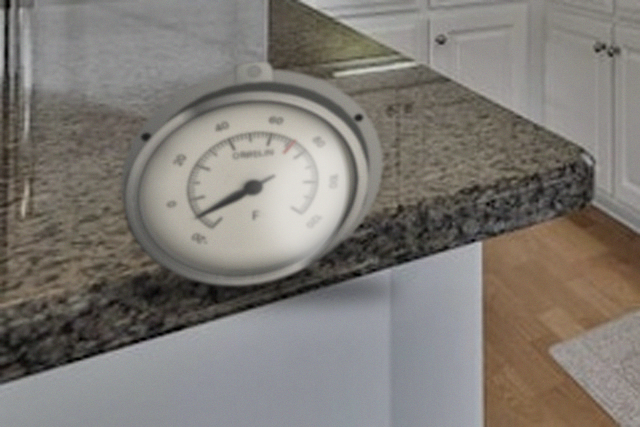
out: -10 °F
